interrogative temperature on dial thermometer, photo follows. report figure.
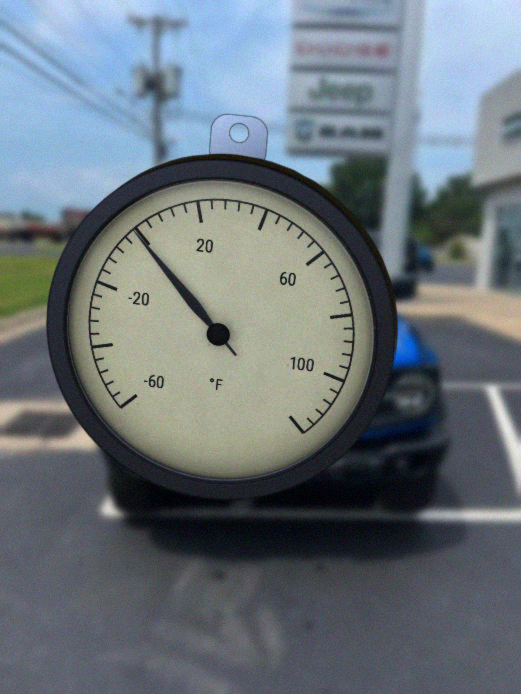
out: 0 °F
